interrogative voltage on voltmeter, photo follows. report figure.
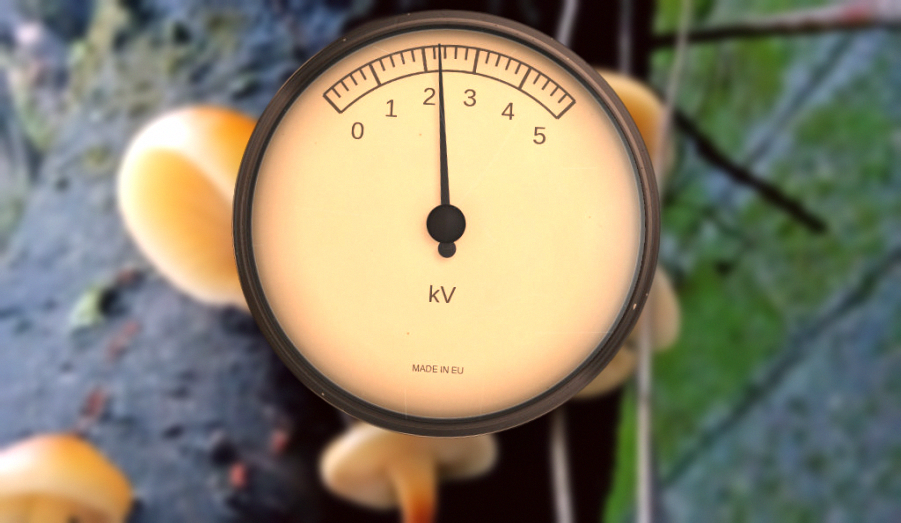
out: 2.3 kV
